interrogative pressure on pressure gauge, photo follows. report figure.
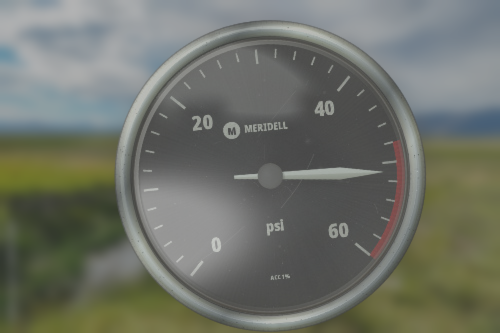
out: 51 psi
